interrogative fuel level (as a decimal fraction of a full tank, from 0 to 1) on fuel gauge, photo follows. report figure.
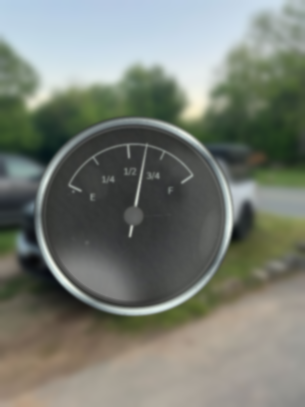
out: 0.625
